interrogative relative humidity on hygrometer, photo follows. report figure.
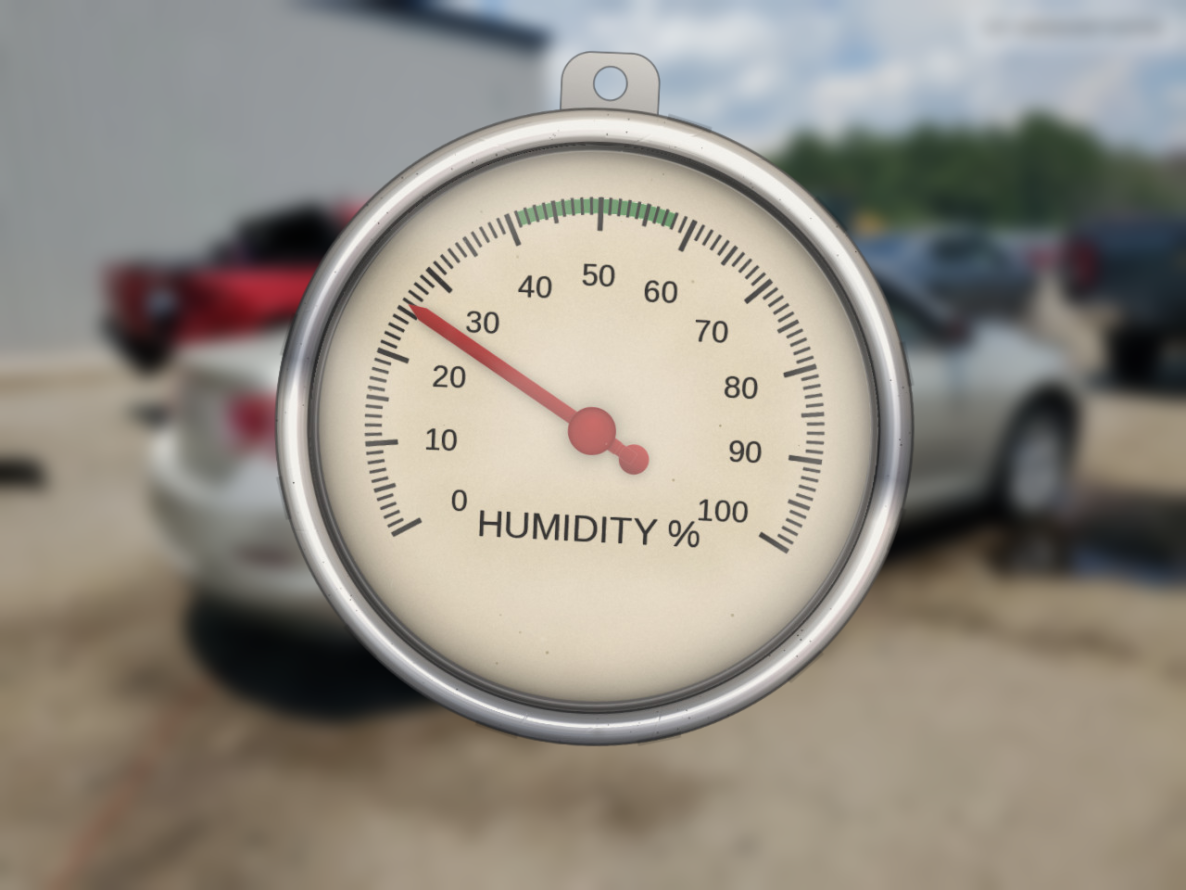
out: 26 %
